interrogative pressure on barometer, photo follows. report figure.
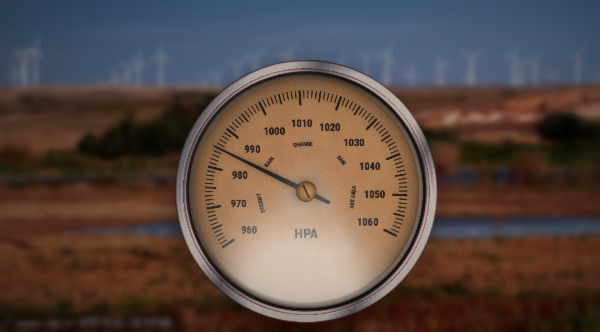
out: 985 hPa
